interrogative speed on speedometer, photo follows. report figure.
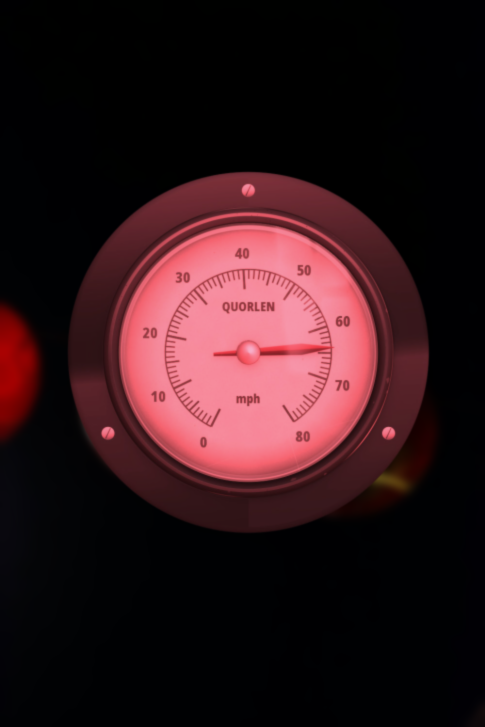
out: 64 mph
